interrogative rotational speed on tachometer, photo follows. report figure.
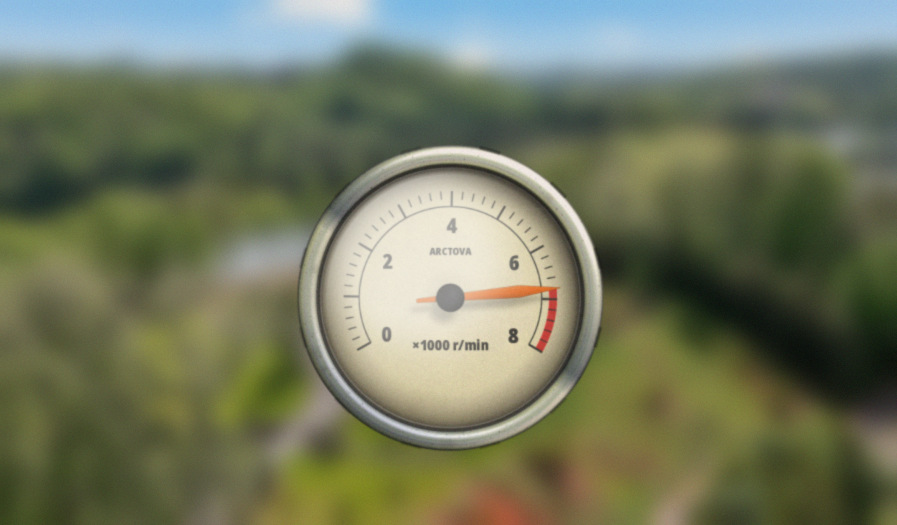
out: 6800 rpm
